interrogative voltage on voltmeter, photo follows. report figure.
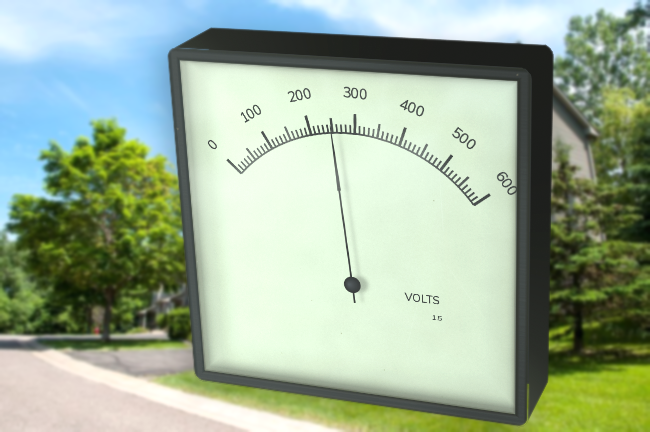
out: 250 V
